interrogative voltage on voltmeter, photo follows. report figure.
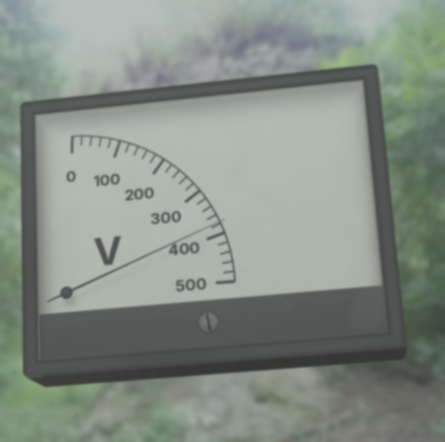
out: 380 V
